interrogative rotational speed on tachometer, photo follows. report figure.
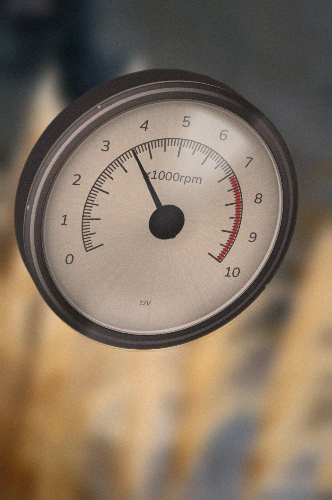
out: 3500 rpm
